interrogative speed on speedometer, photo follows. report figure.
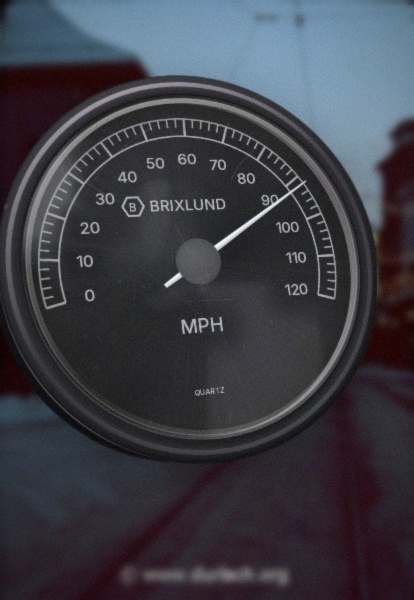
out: 92 mph
